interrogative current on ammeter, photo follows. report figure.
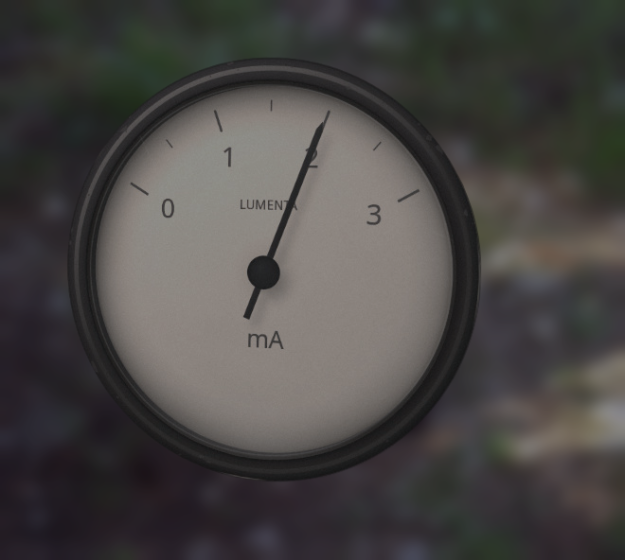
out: 2 mA
